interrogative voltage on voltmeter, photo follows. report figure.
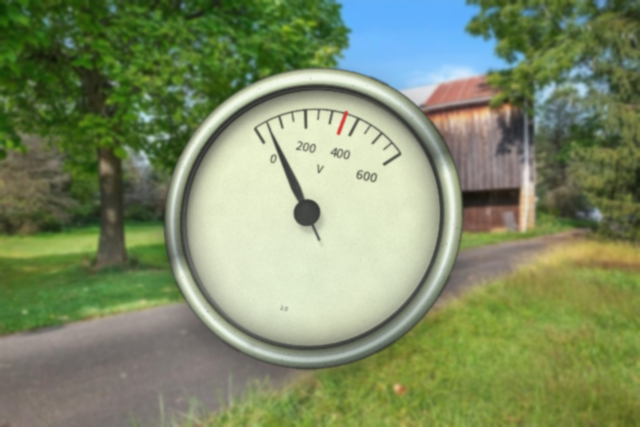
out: 50 V
